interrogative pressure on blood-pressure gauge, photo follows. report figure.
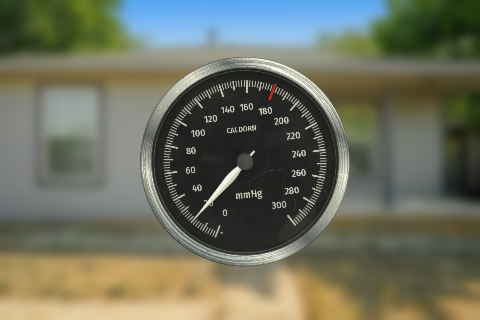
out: 20 mmHg
